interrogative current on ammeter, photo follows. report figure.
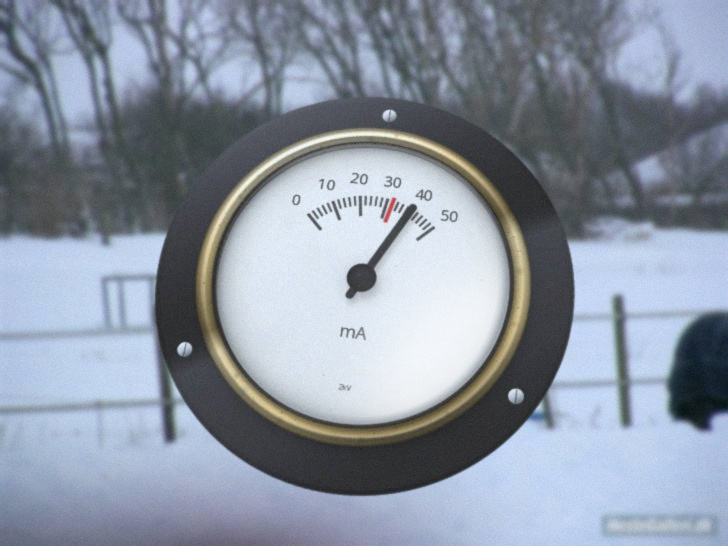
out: 40 mA
